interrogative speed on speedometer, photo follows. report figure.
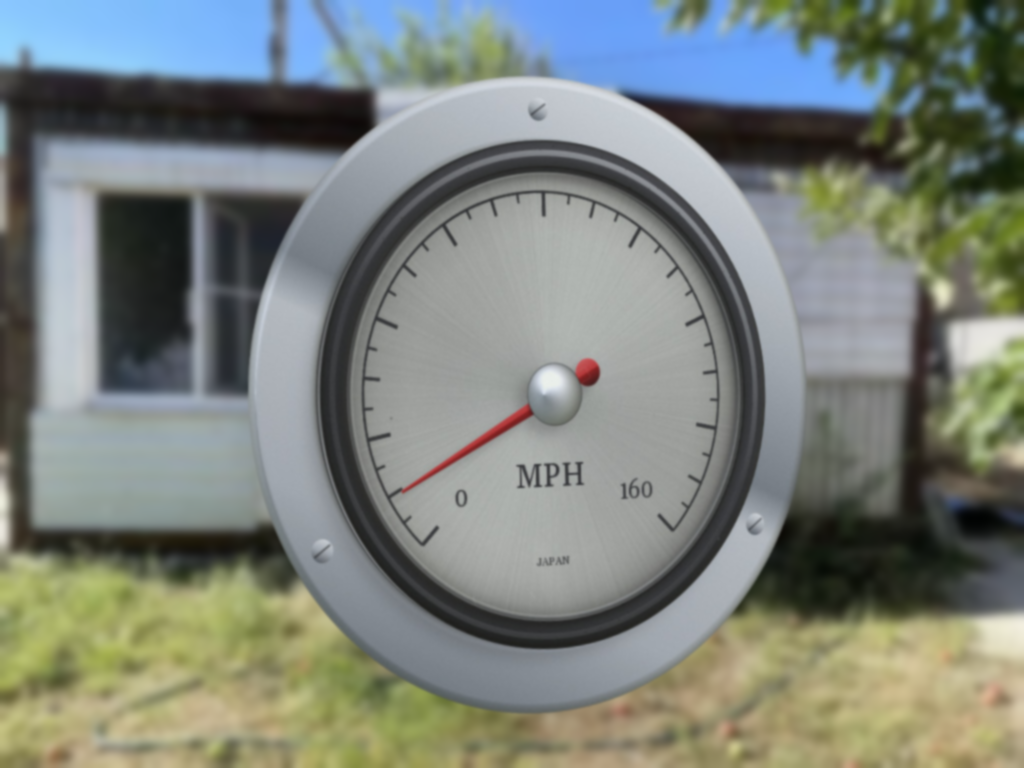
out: 10 mph
